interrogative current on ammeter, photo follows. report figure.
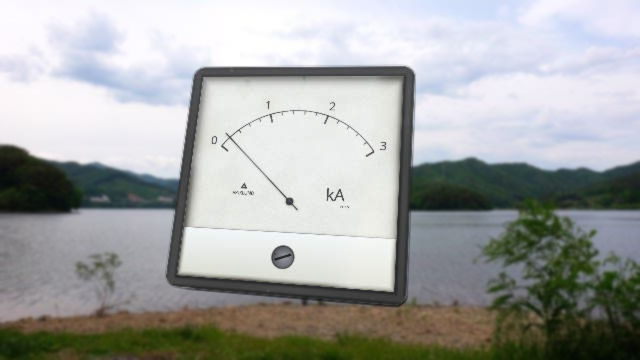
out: 0.2 kA
